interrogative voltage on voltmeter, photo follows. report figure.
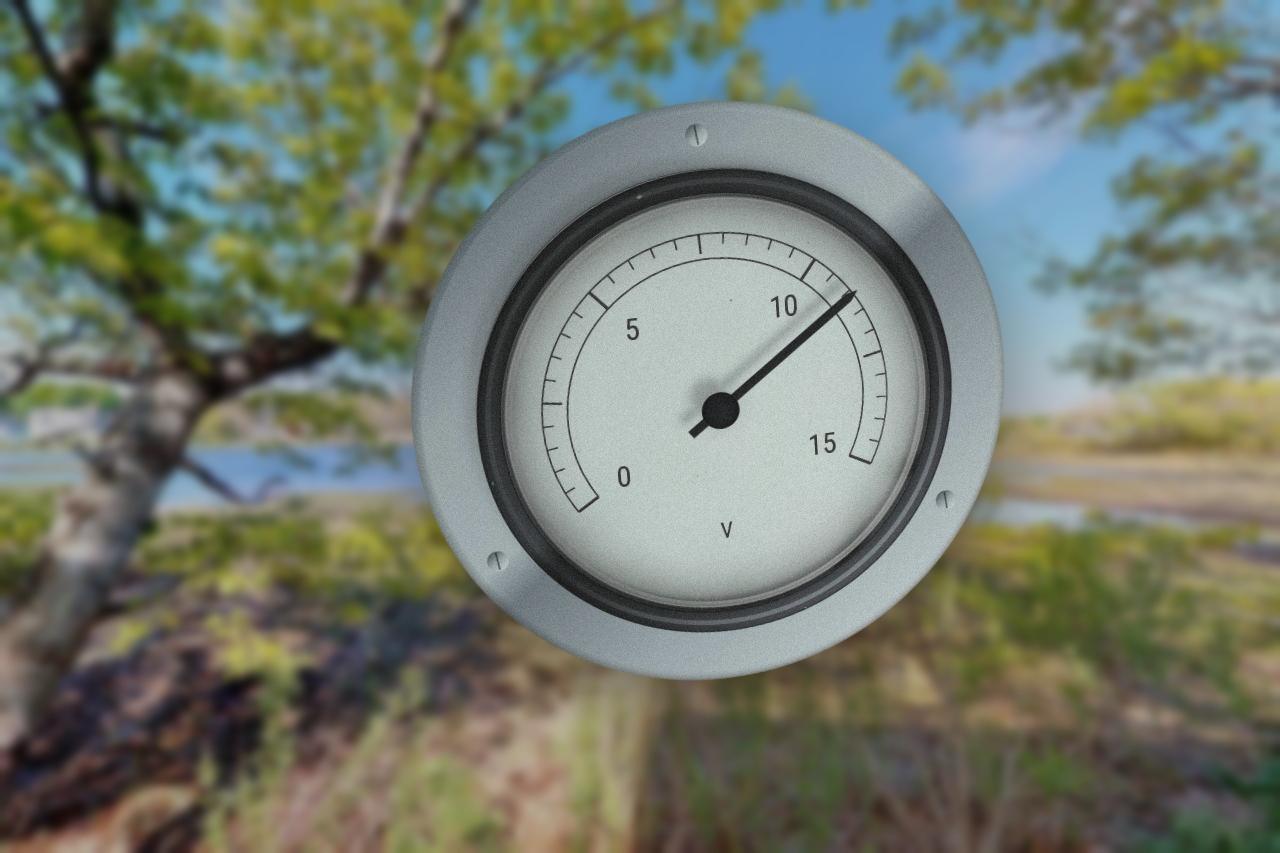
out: 11 V
